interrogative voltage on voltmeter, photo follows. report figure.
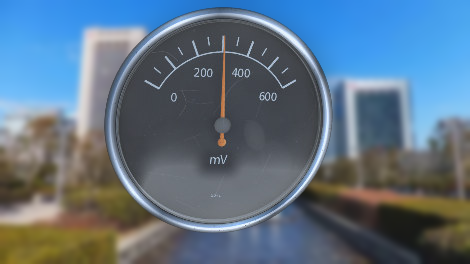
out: 300 mV
